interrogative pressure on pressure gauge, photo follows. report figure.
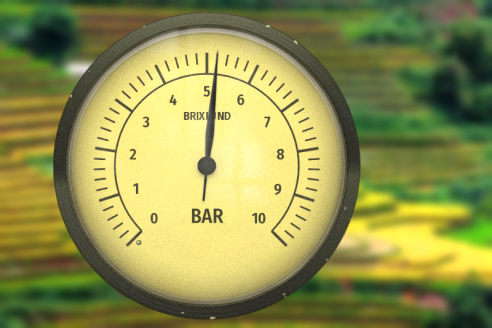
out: 5.2 bar
